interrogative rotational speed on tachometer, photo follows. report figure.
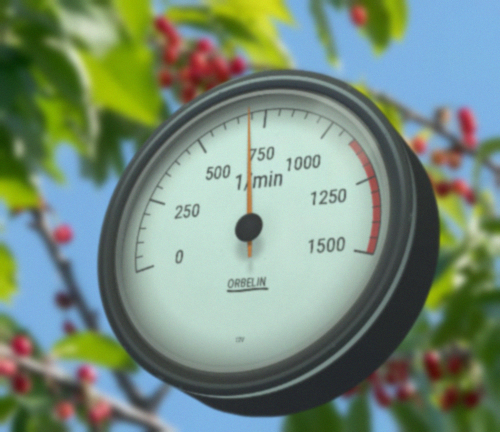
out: 700 rpm
